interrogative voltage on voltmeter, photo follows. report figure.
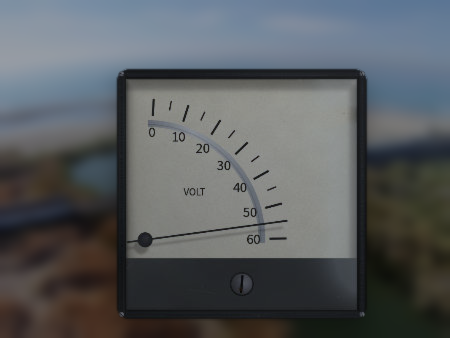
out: 55 V
